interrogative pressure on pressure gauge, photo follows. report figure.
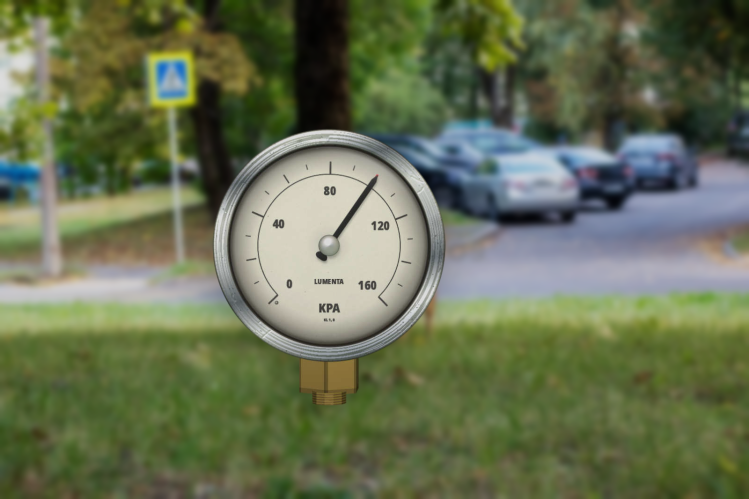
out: 100 kPa
